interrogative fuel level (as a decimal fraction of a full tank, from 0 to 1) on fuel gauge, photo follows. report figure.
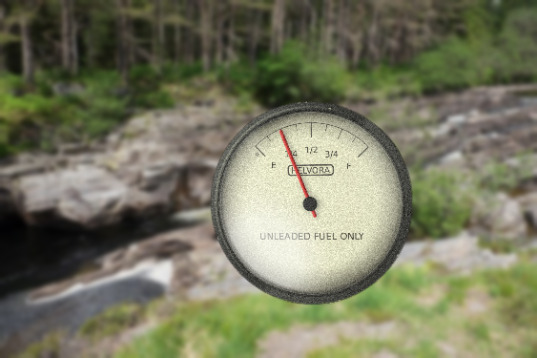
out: 0.25
